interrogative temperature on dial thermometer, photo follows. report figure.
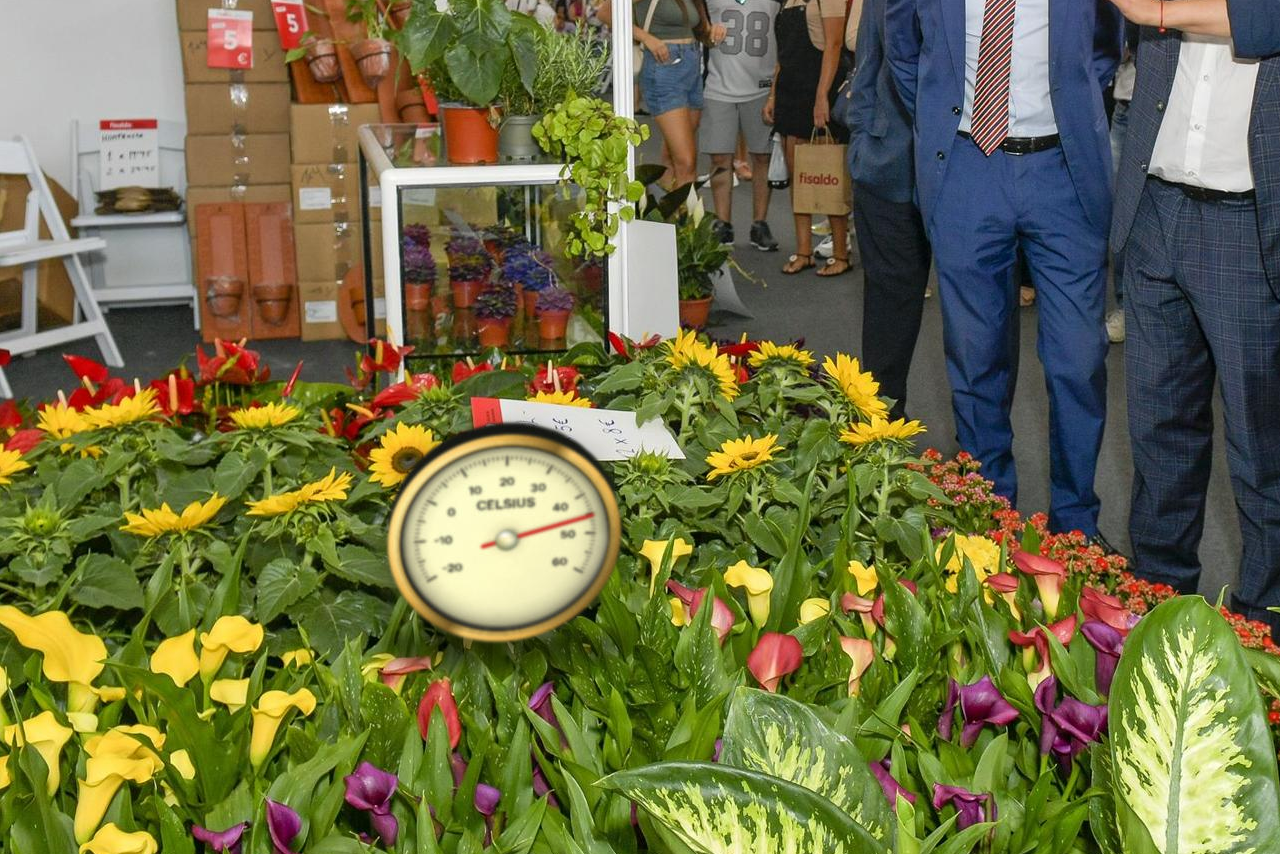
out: 45 °C
